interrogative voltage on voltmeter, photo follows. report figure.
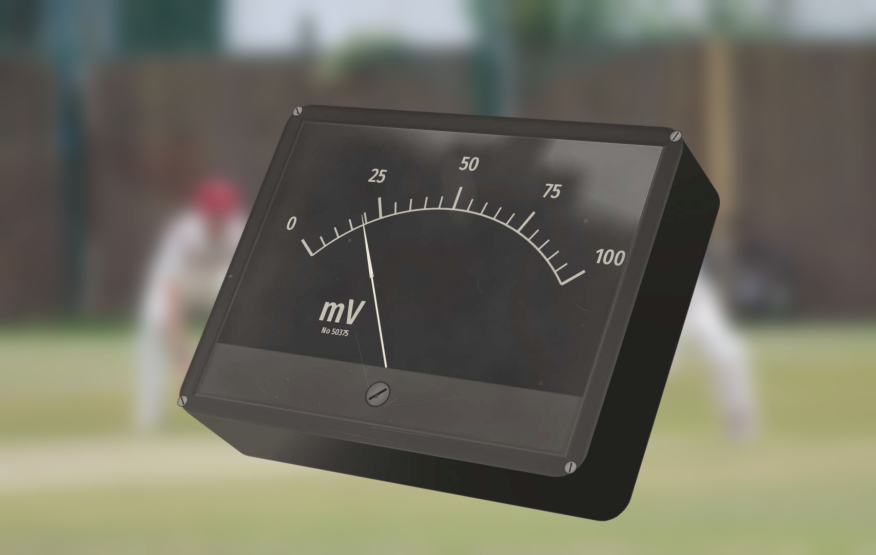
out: 20 mV
